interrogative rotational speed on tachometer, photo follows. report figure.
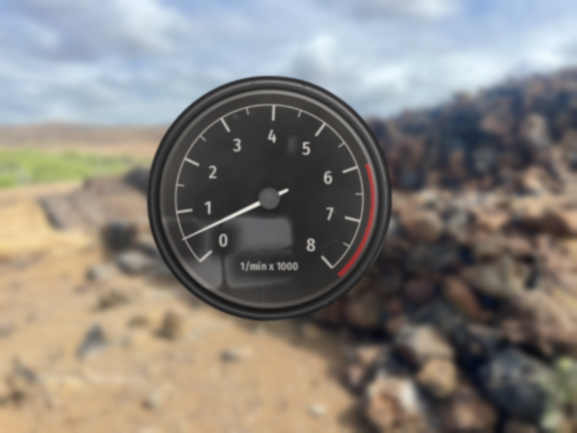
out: 500 rpm
